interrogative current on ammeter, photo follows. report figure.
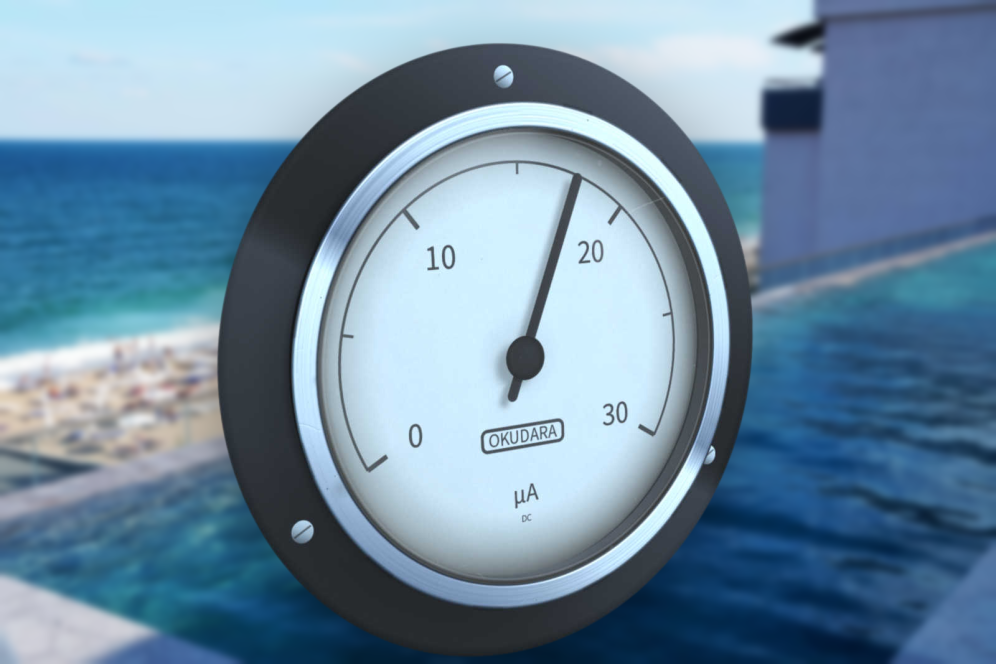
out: 17.5 µA
